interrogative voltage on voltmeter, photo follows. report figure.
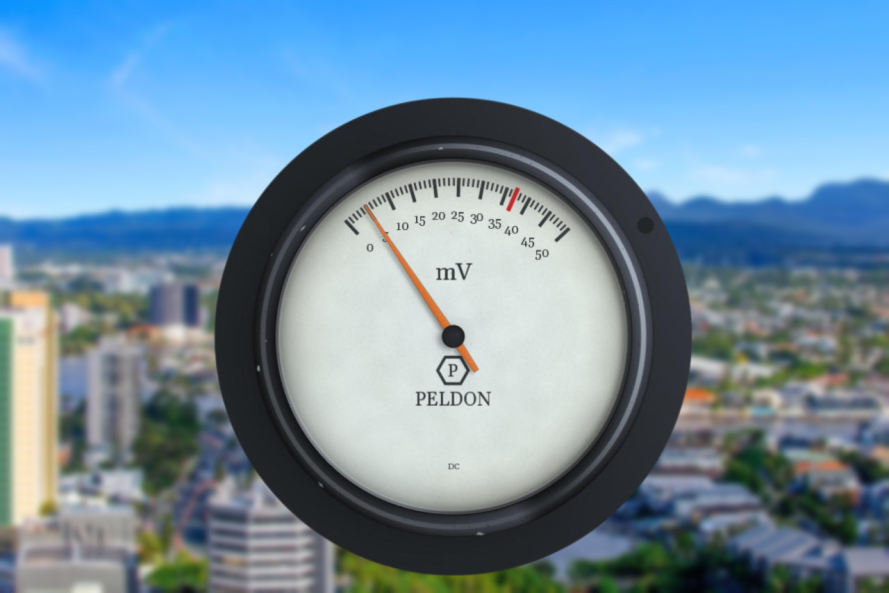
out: 5 mV
